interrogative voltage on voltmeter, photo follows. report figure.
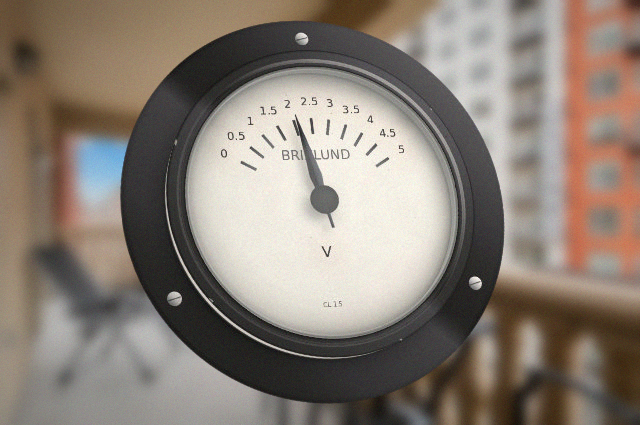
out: 2 V
